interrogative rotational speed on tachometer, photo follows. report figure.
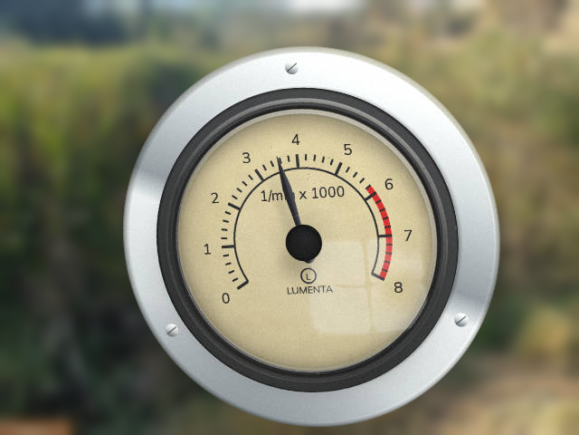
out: 3600 rpm
